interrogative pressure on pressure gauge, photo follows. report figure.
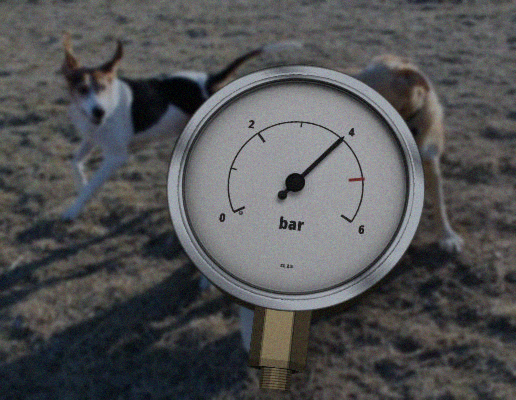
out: 4 bar
